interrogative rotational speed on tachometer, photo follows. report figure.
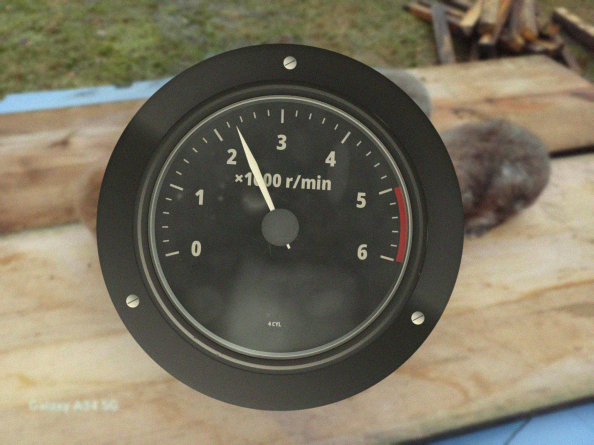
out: 2300 rpm
